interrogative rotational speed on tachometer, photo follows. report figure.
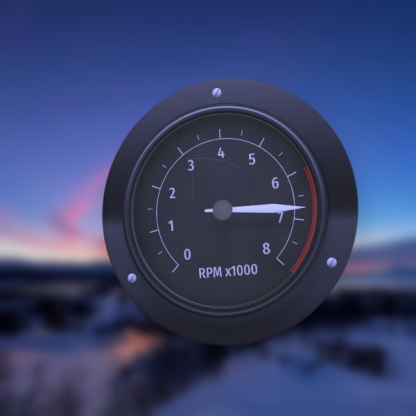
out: 6750 rpm
